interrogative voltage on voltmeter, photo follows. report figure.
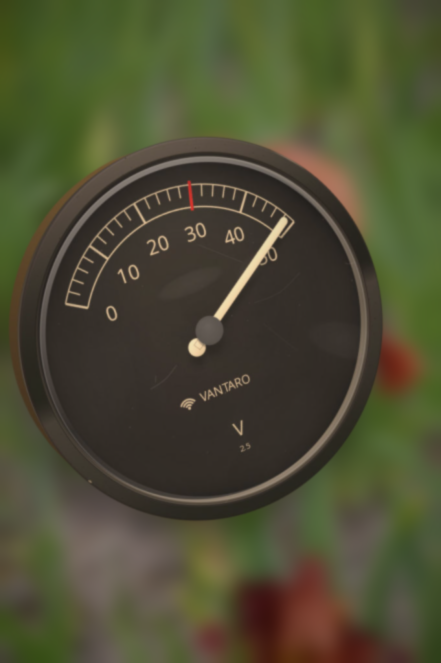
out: 48 V
